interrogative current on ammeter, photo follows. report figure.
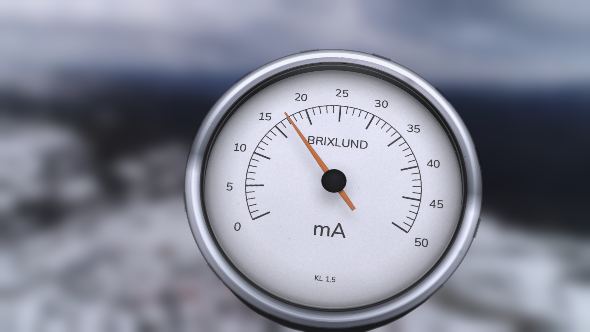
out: 17 mA
